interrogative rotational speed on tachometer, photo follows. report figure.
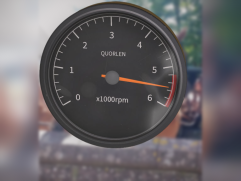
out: 5500 rpm
